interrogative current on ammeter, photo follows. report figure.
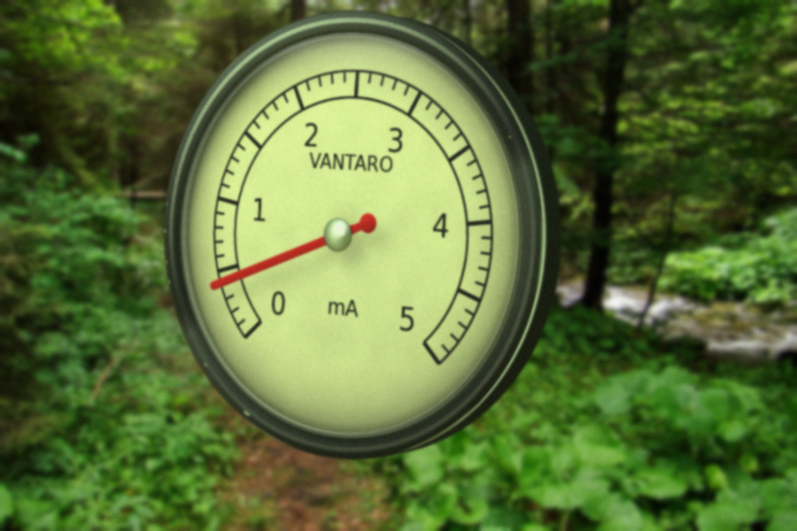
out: 0.4 mA
